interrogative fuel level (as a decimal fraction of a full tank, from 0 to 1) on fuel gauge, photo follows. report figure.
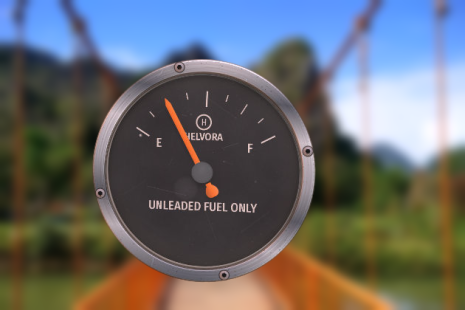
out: 0.25
